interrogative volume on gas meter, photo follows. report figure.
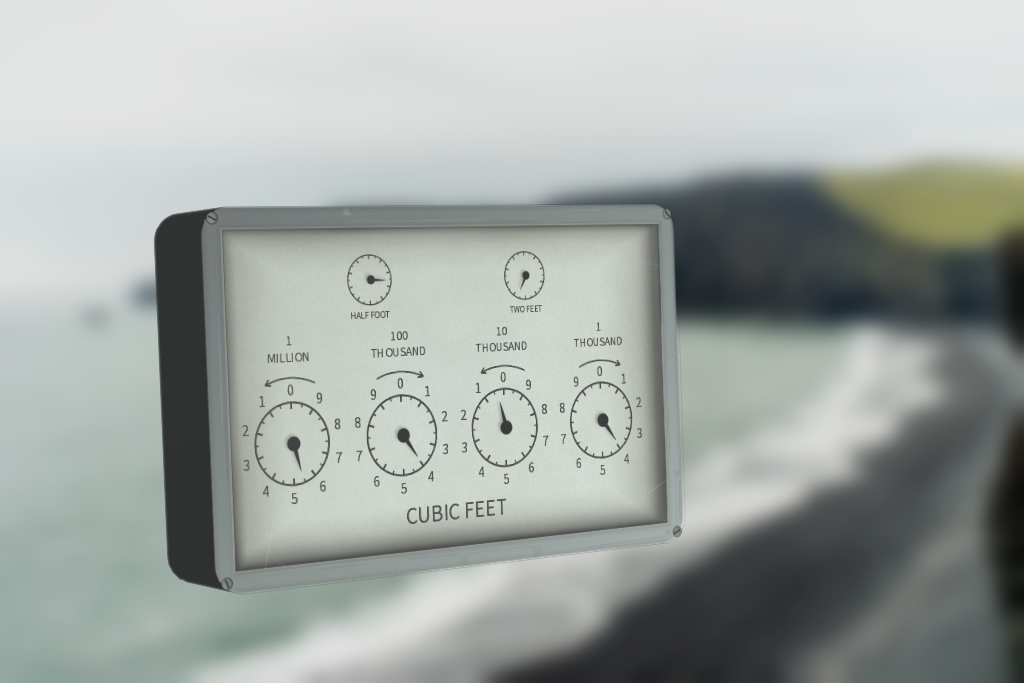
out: 540400 ft³
